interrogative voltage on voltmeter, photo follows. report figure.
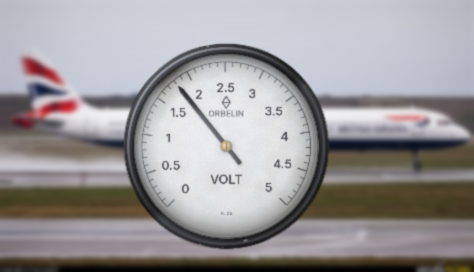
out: 1.8 V
